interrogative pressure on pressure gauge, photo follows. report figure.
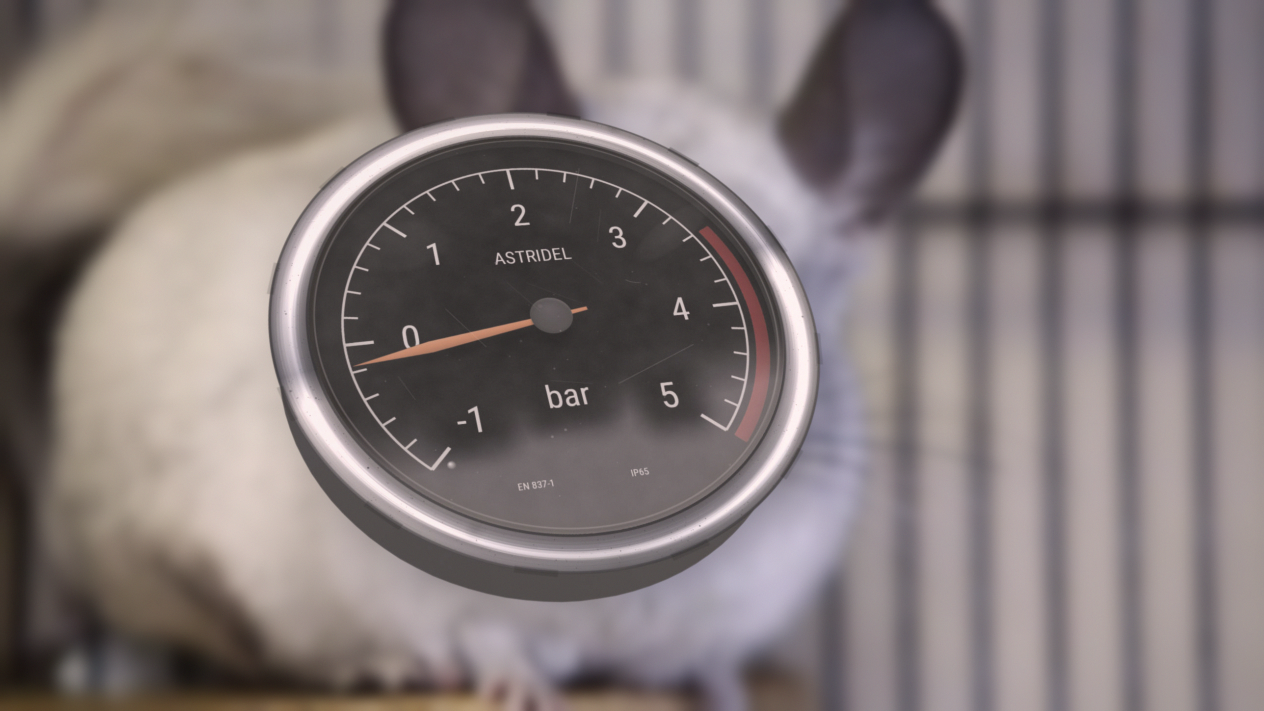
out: -0.2 bar
